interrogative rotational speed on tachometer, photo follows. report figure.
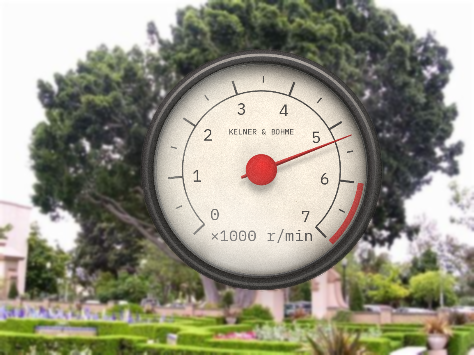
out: 5250 rpm
